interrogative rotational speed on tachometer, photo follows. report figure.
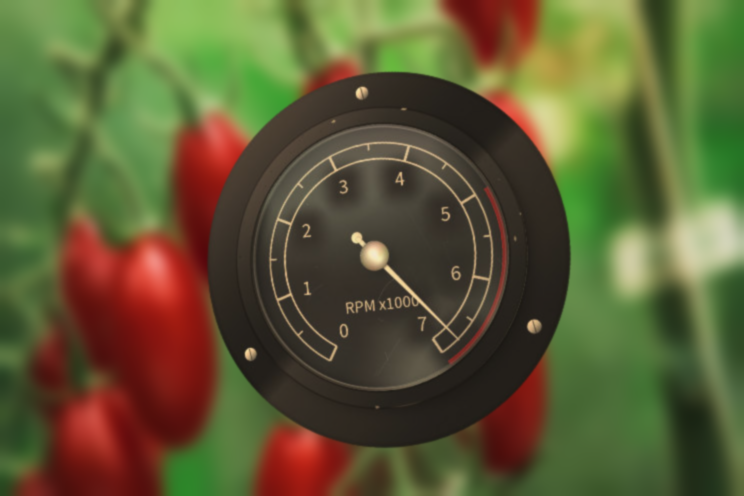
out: 6750 rpm
